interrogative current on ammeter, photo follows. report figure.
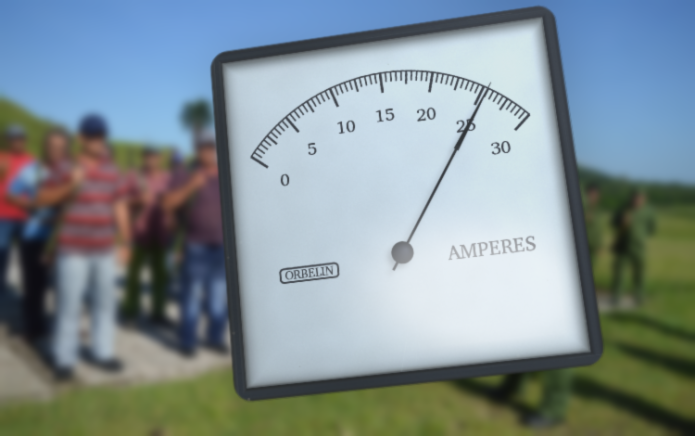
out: 25.5 A
